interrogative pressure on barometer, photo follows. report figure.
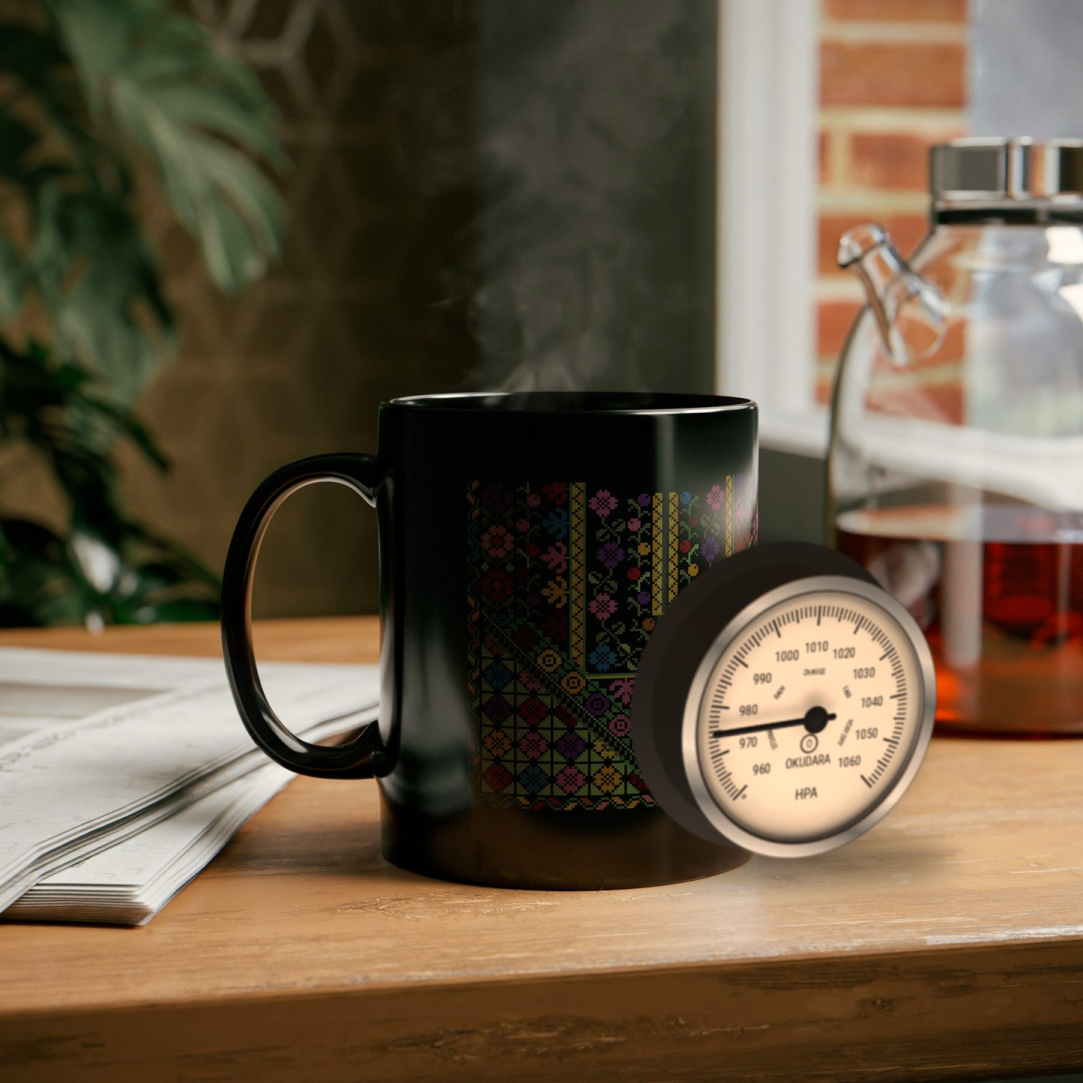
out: 975 hPa
